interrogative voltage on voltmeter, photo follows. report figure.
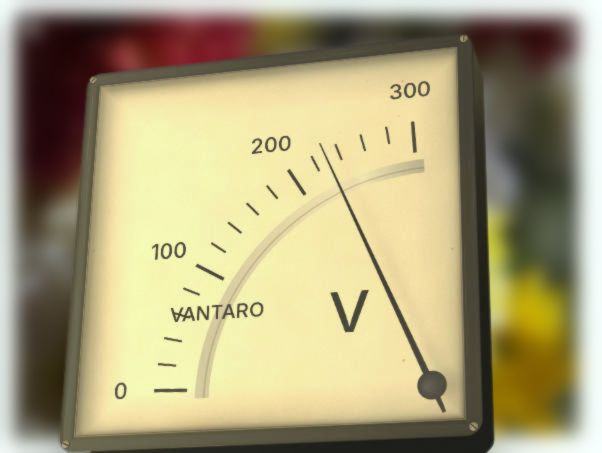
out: 230 V
